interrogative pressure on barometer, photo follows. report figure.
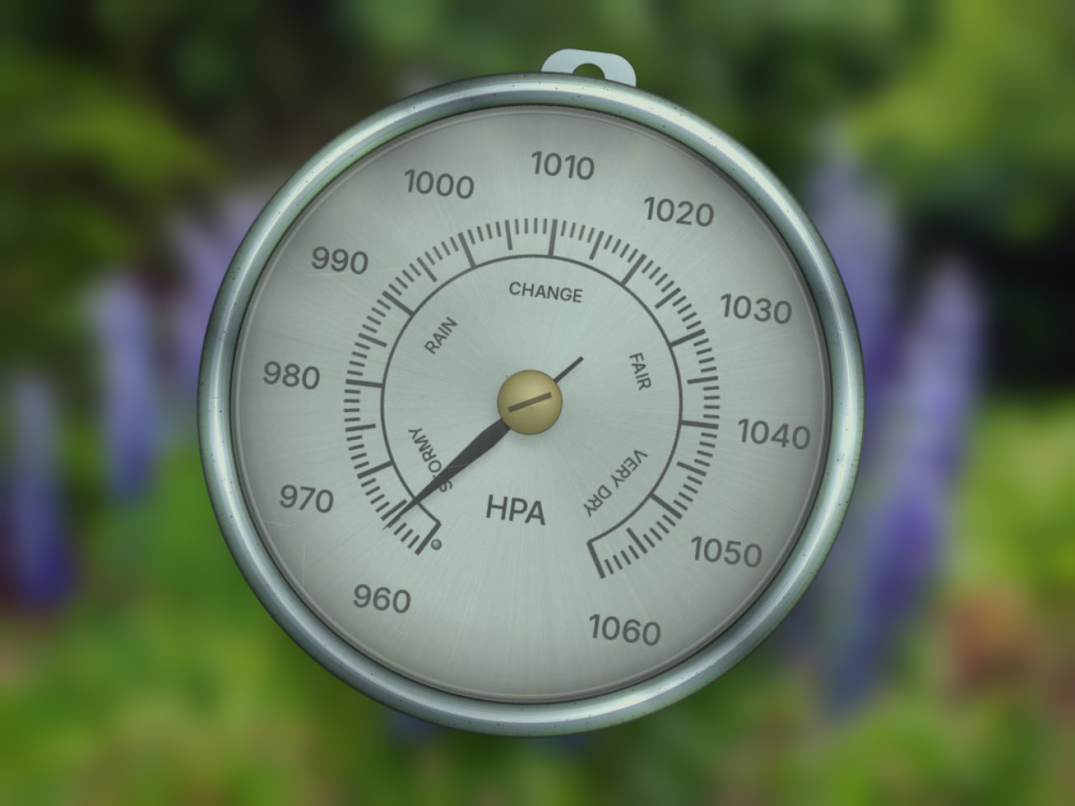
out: 964 hPa
